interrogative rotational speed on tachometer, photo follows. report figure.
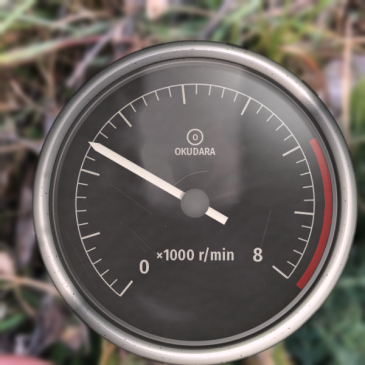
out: 2400 rpm
